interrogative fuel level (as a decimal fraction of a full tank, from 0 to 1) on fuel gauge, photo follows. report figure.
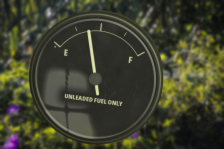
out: 0.375
